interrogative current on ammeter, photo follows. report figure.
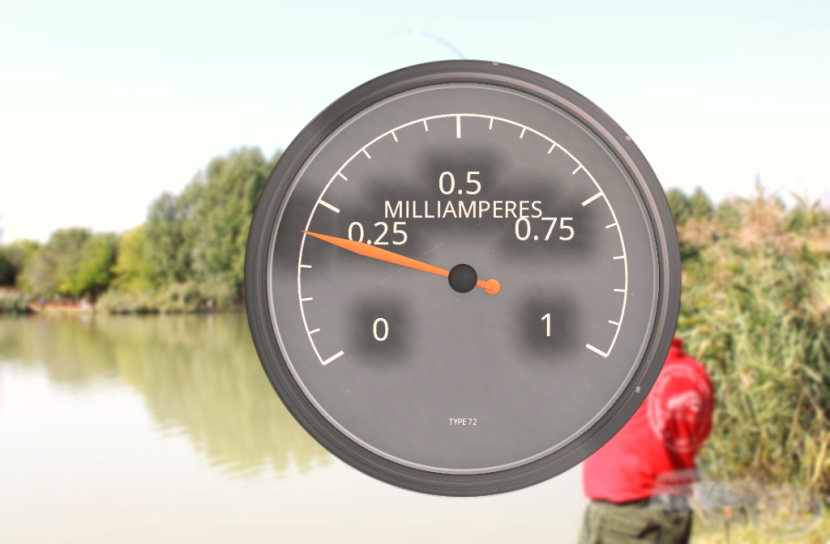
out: 0.2 mA
